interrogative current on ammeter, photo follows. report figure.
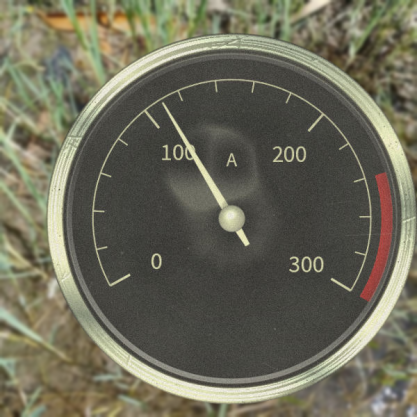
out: 110 A
